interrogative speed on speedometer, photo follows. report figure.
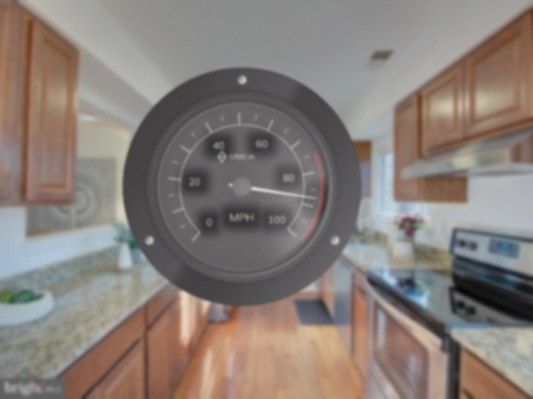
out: 87.5 mph
